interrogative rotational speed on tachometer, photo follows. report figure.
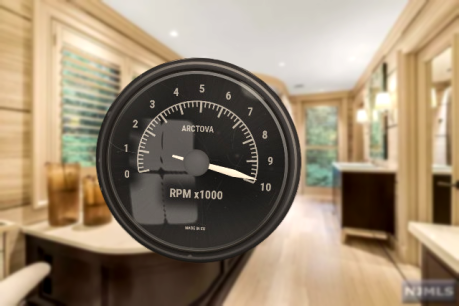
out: 9800 rpm
